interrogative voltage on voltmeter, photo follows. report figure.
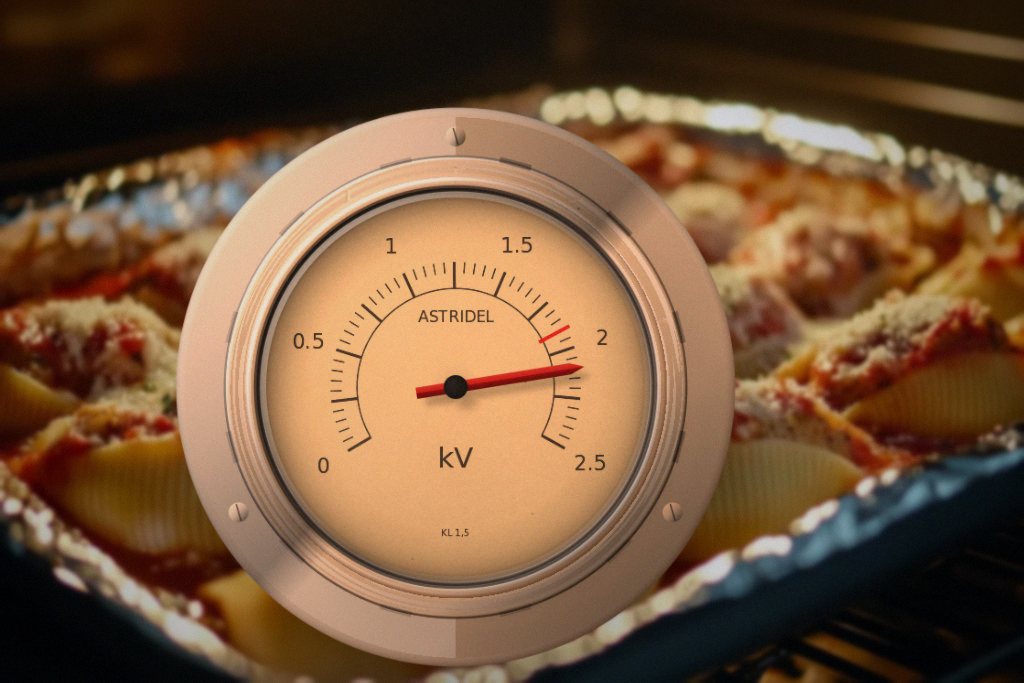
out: 2.1 kV
